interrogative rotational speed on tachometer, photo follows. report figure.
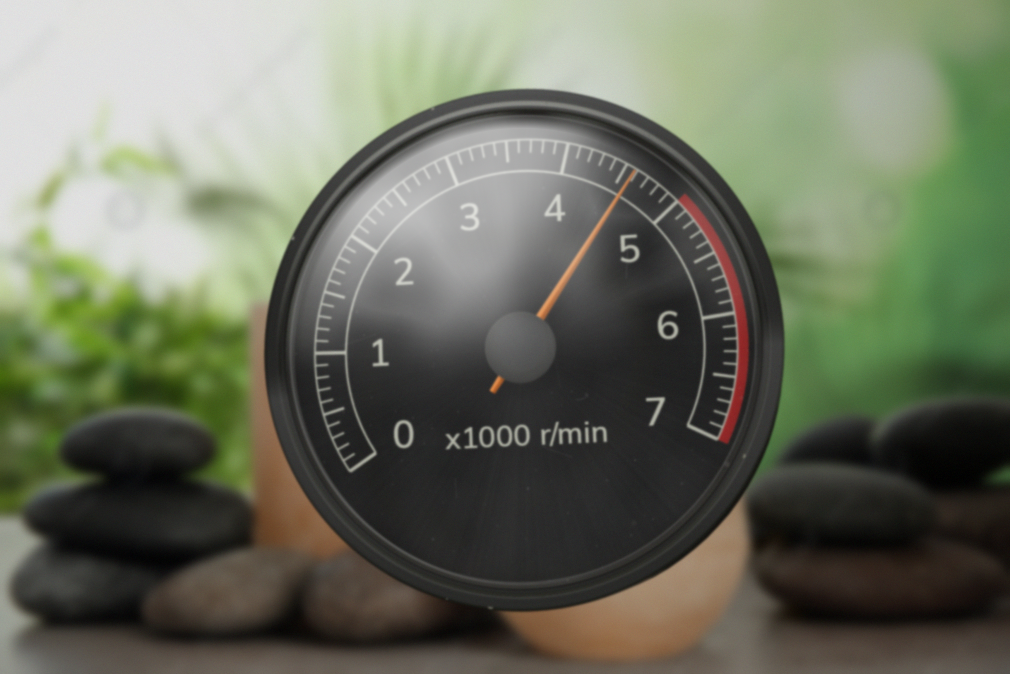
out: 4600 rpm
